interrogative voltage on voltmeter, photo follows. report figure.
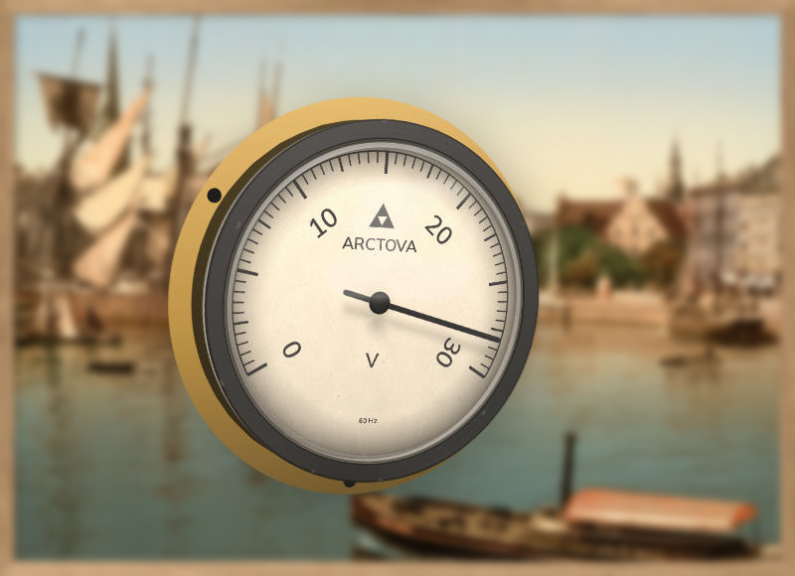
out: 28 V
